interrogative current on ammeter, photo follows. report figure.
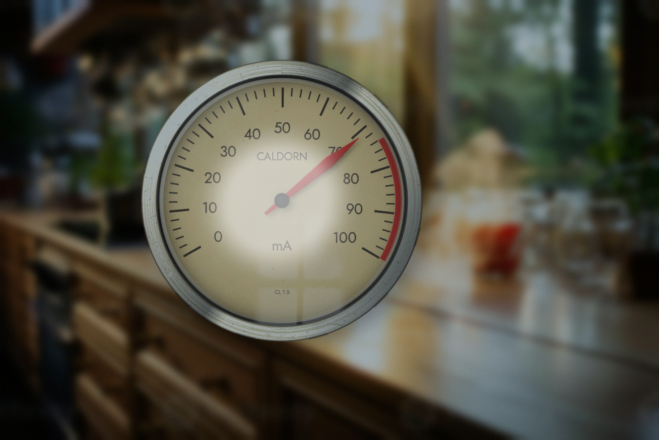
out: 71 mA
